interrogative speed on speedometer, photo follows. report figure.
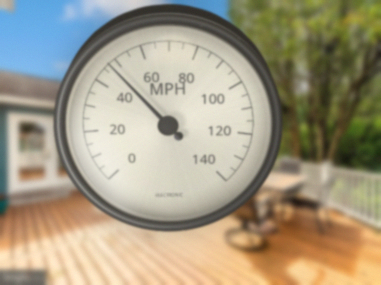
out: 47.5 mph
